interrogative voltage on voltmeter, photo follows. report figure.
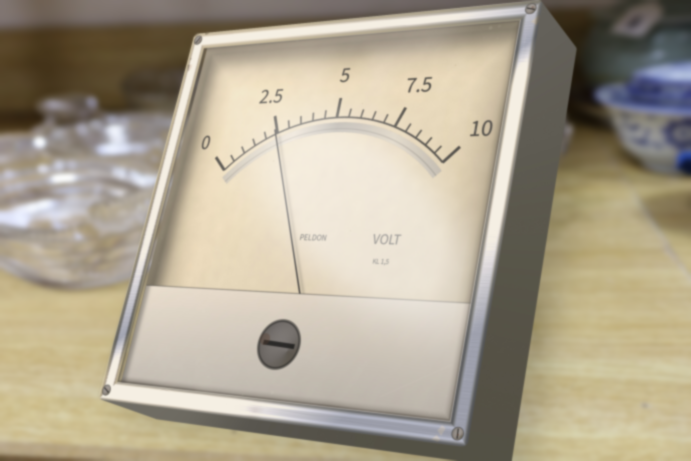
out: 2.5 V
